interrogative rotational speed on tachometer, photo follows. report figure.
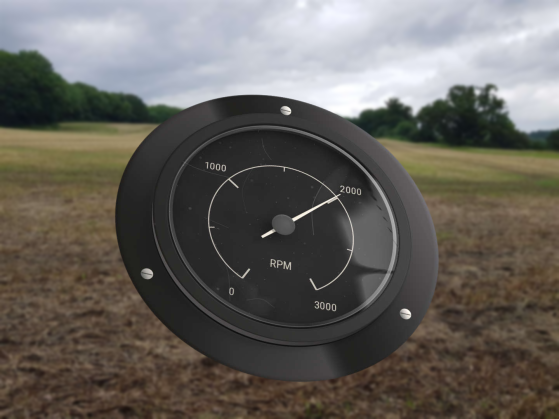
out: 2000 rpm
